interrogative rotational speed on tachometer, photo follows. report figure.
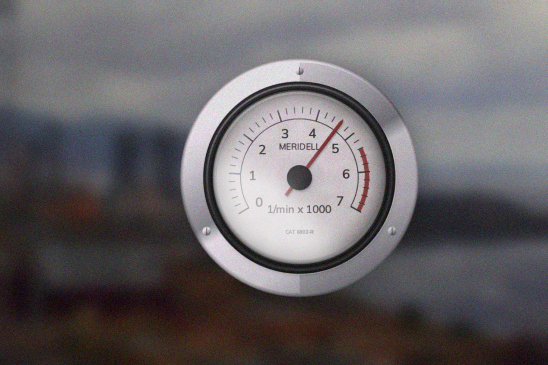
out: 4600 rpm
